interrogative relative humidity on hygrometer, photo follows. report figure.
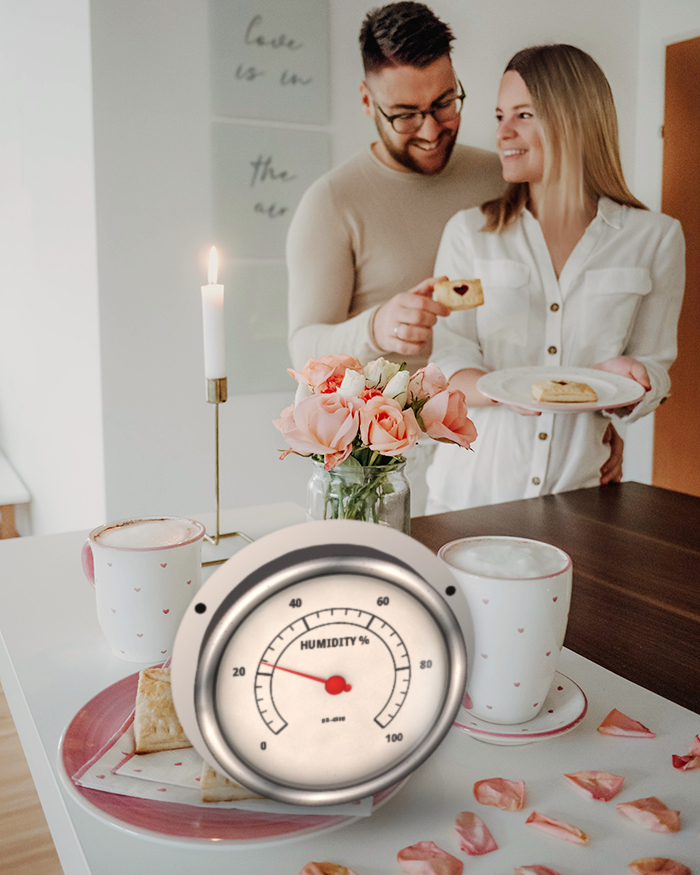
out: 24 %
